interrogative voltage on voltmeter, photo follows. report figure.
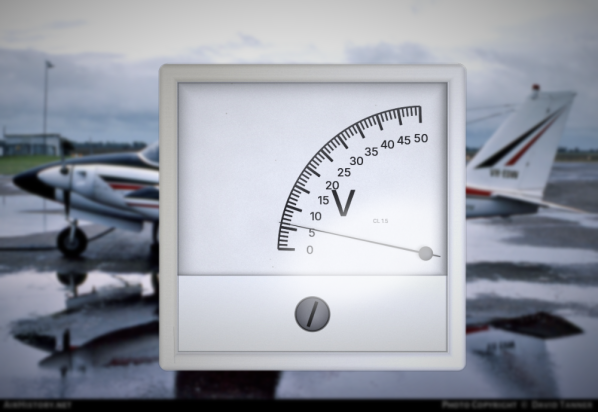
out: 6 V
